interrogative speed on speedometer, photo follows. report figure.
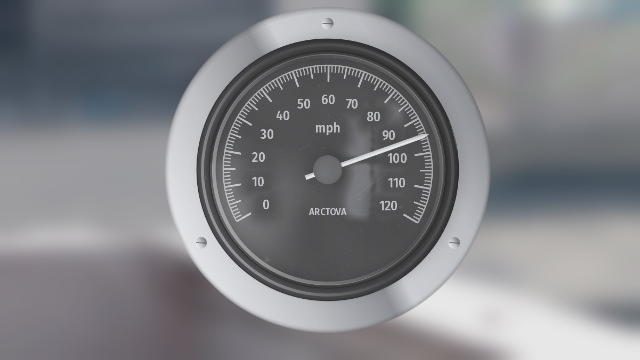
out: 95 mph
